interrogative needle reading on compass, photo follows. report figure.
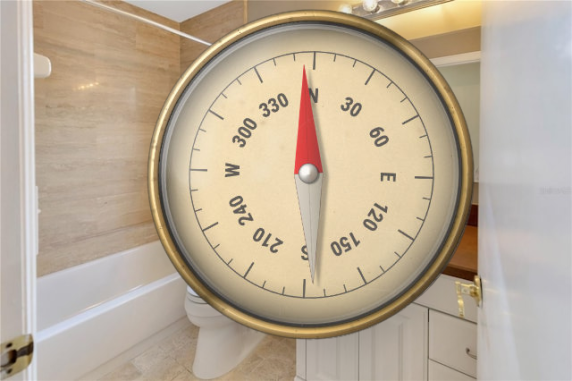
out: 355 °
